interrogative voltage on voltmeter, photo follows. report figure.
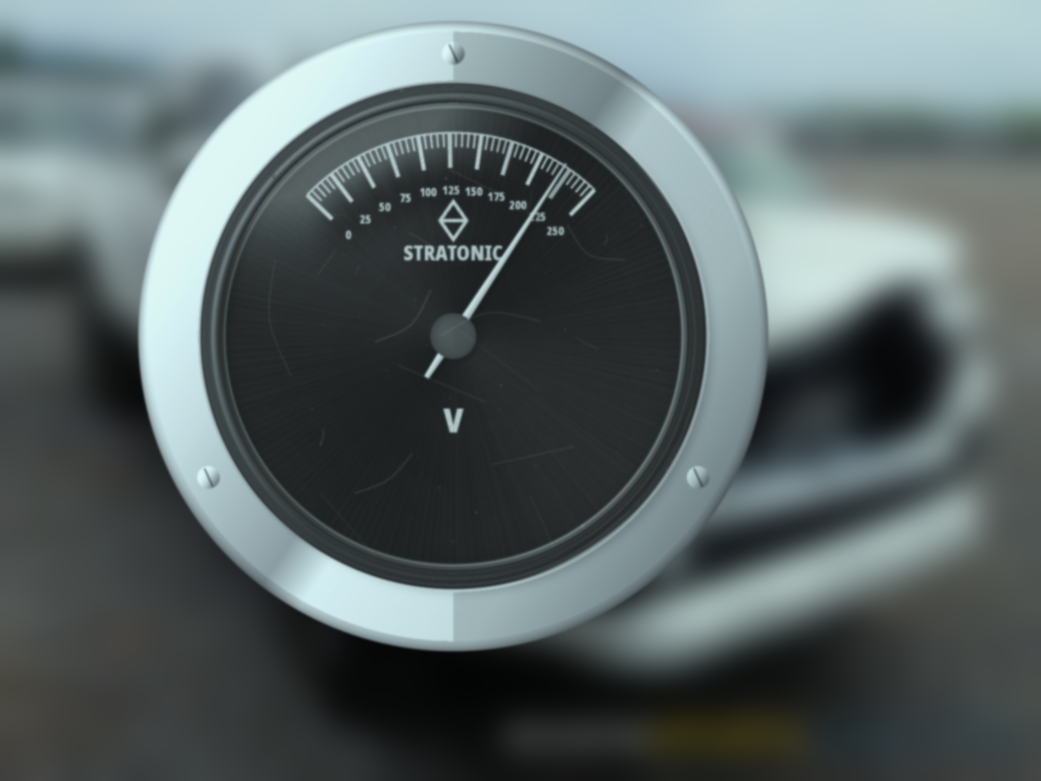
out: 220 V
